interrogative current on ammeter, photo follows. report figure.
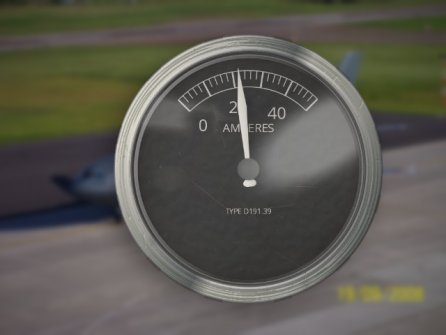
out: 22 A
